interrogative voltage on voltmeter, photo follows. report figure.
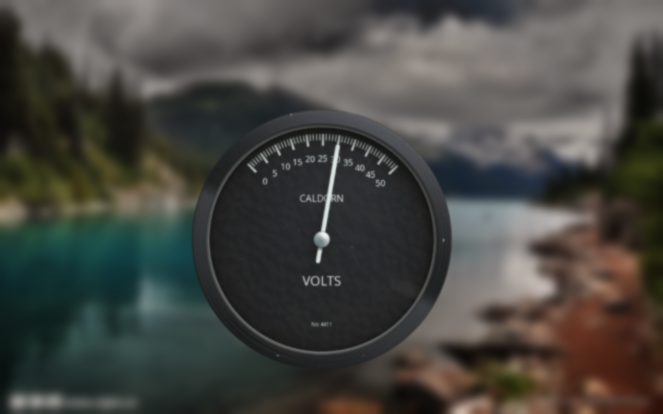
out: 30 V
